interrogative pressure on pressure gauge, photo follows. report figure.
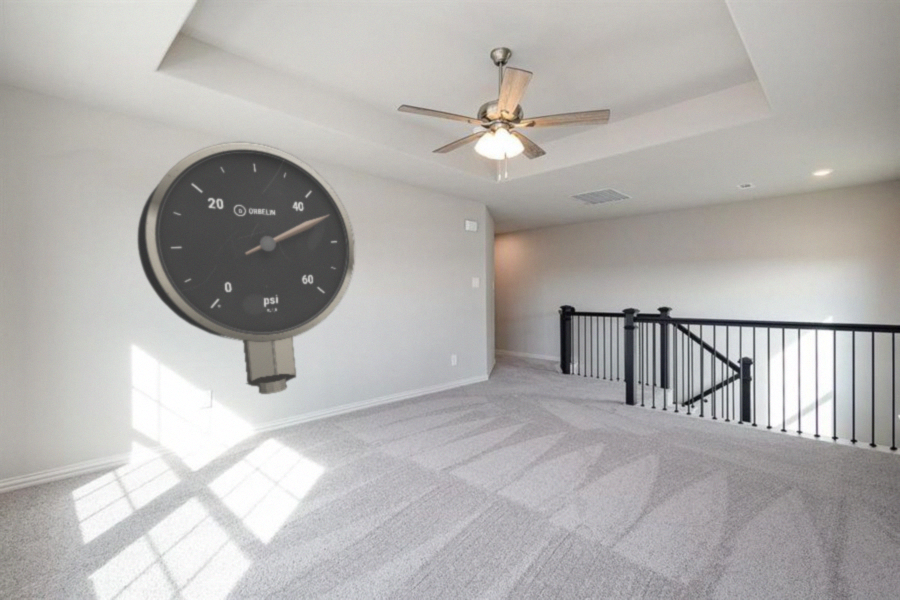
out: 45 psi
